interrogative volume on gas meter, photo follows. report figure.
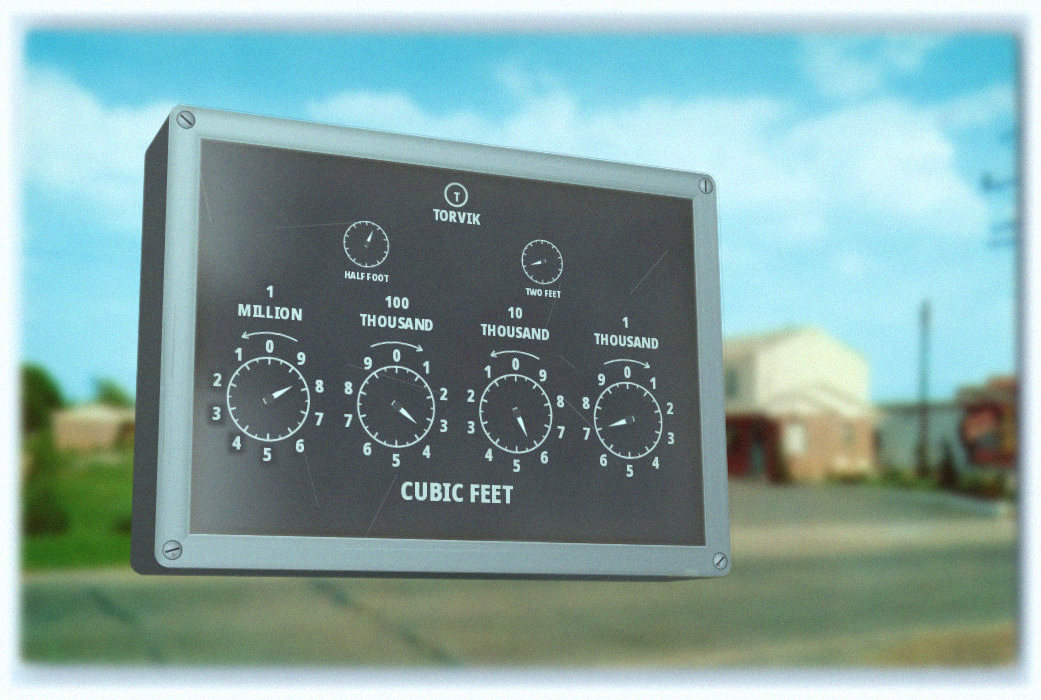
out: 835700 ft³
